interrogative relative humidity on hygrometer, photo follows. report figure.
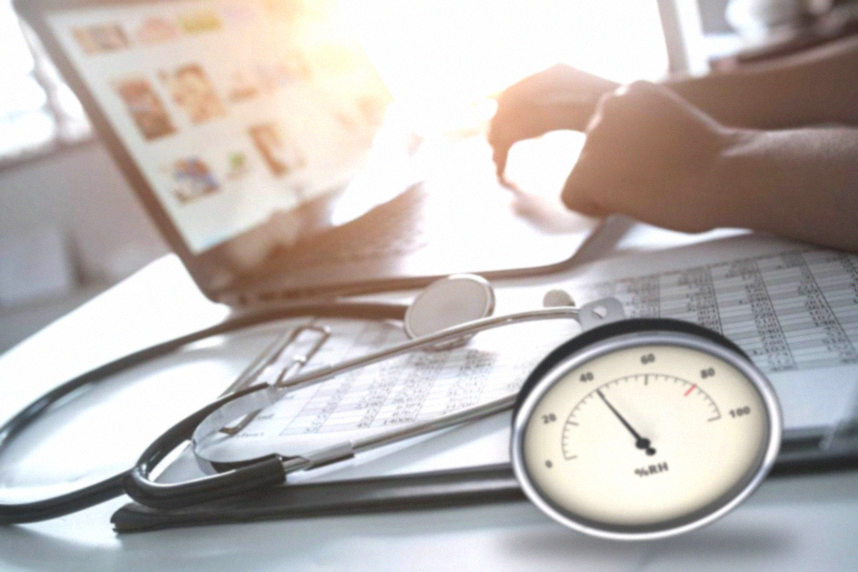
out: 40 %
